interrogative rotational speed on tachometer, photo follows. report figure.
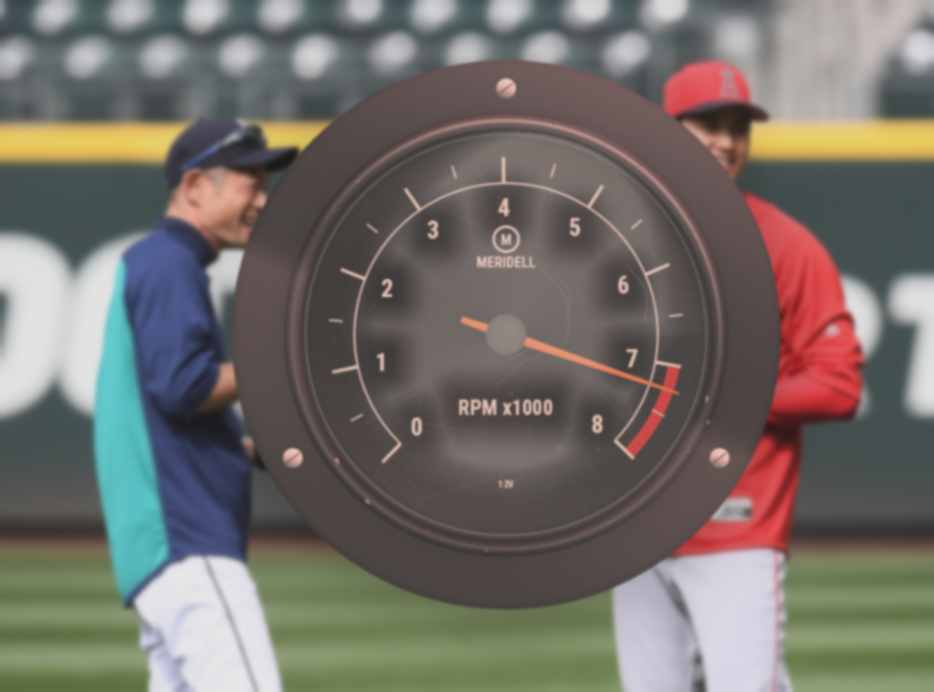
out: 7250 rpm
